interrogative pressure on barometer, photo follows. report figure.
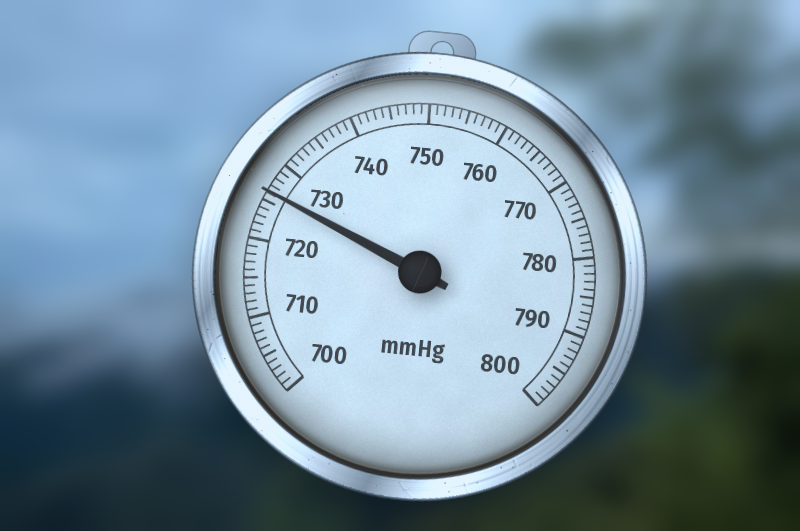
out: 726 mmHg
